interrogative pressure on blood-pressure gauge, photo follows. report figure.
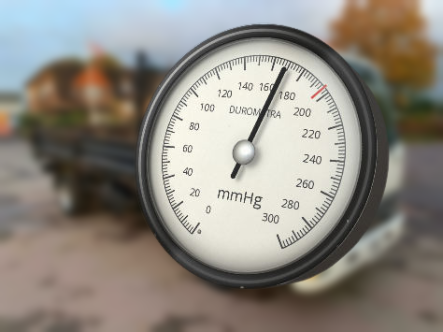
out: 170 mmHg
